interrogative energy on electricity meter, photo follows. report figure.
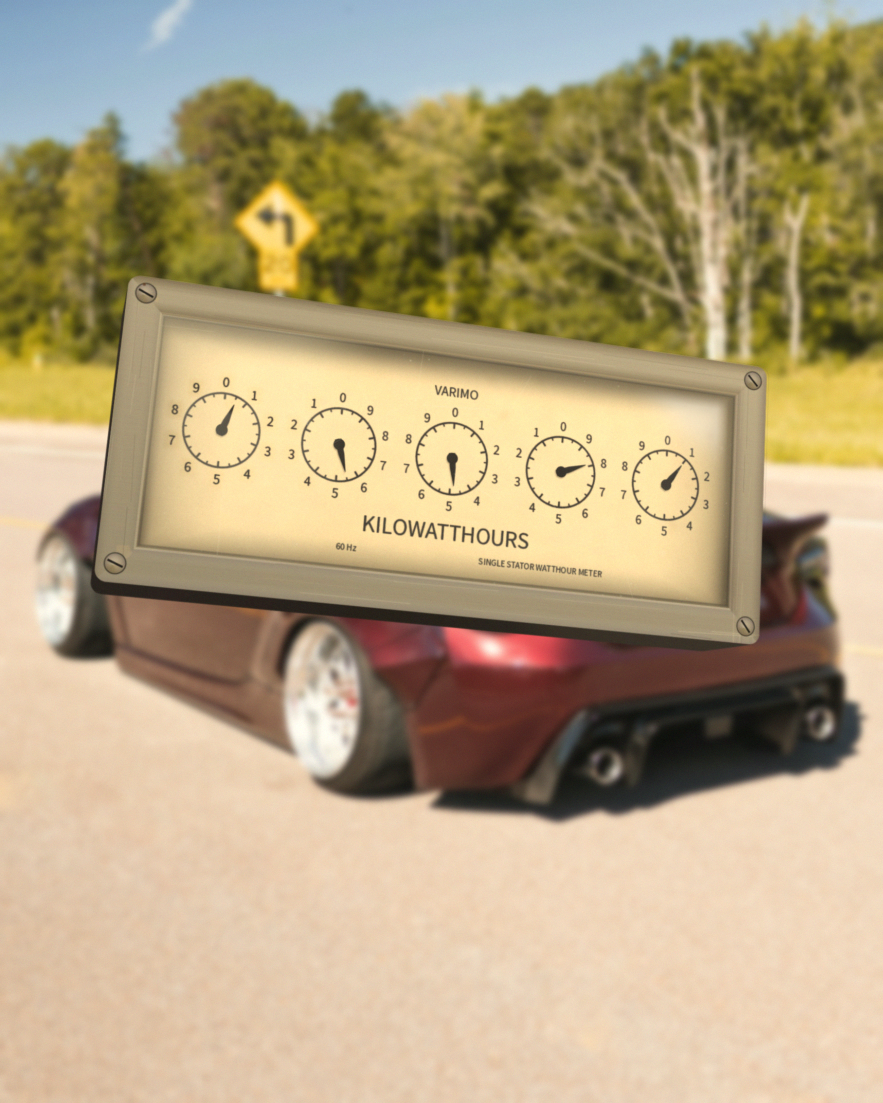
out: 5481 kWh
